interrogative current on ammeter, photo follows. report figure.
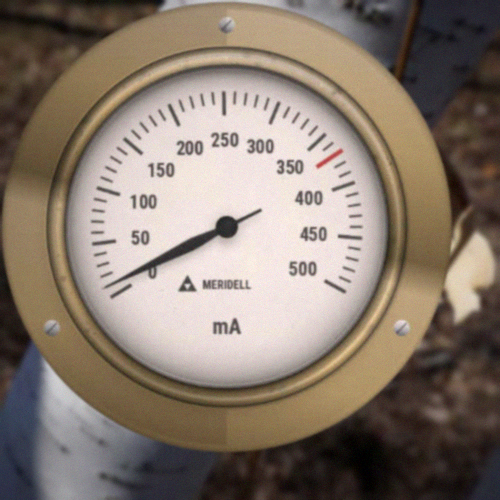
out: 10 mA
